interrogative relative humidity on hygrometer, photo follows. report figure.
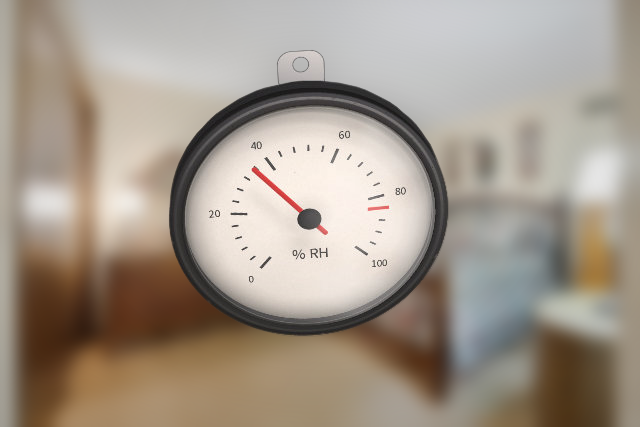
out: 36 %
